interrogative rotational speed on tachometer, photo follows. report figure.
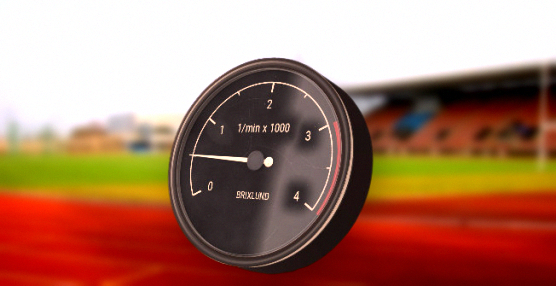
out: 500 rpm
